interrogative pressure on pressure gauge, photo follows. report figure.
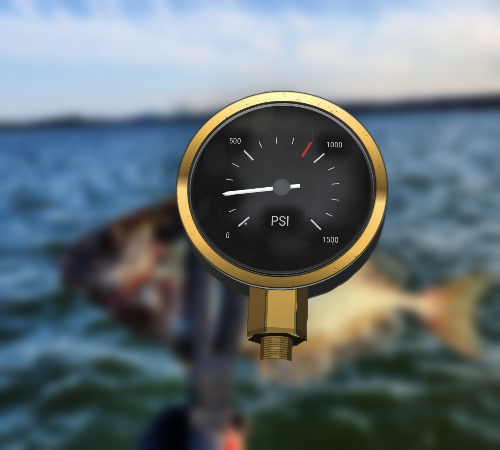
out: 200 psi
